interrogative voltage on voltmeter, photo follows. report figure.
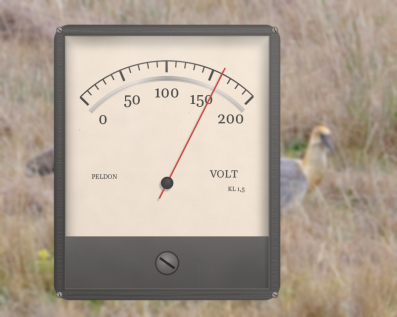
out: 160 V
